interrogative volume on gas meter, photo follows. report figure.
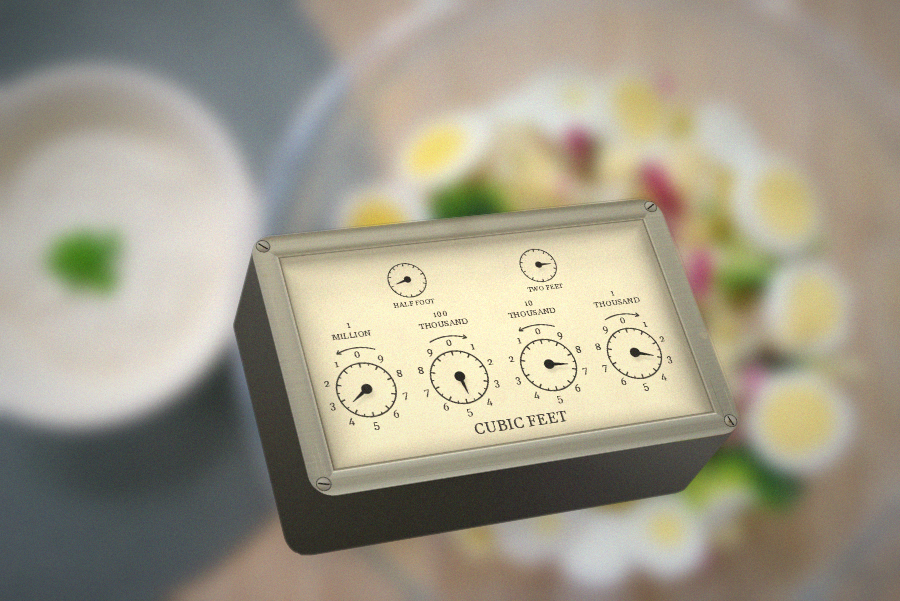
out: 347300 ft³
